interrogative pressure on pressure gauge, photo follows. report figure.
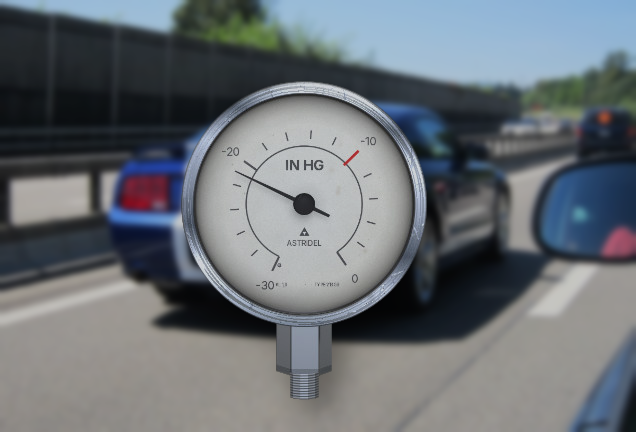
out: -21 inHg
